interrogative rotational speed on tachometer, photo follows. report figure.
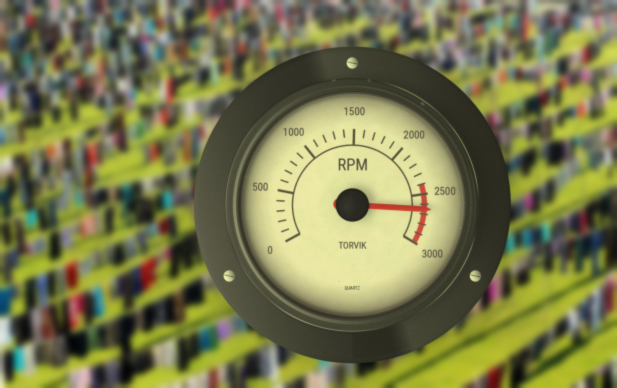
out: 2650 rpm
